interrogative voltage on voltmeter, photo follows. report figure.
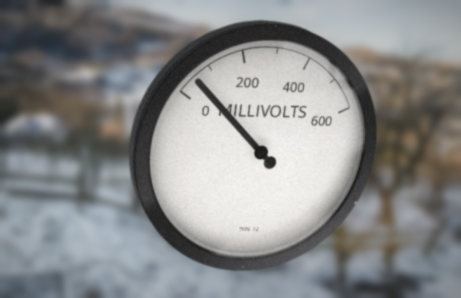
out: 50 mV
